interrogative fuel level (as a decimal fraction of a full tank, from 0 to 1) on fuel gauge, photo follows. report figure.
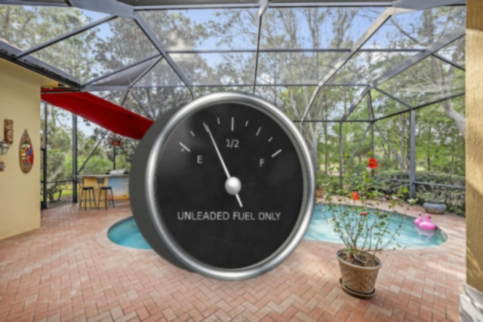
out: 0.25
